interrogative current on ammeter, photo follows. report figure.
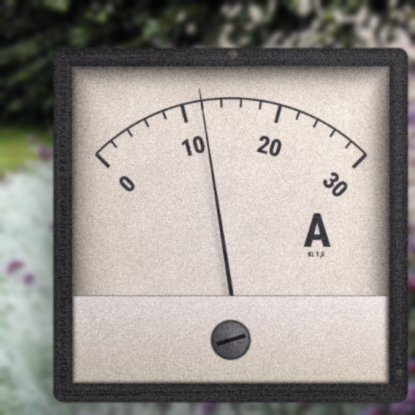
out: 12 A
